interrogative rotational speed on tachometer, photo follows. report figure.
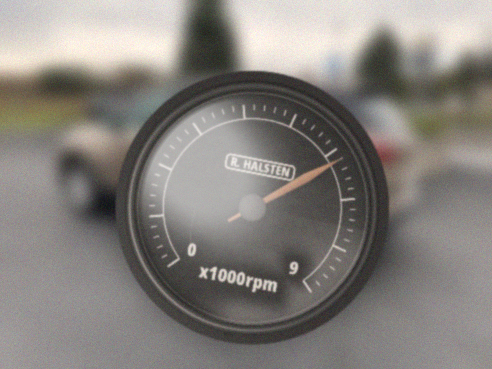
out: 6200 rpm
